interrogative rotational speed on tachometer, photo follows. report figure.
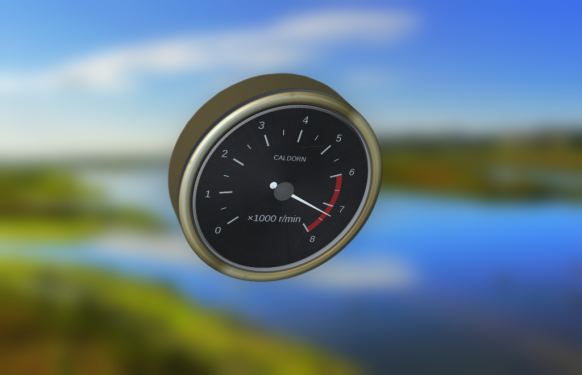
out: 7250 rpm
